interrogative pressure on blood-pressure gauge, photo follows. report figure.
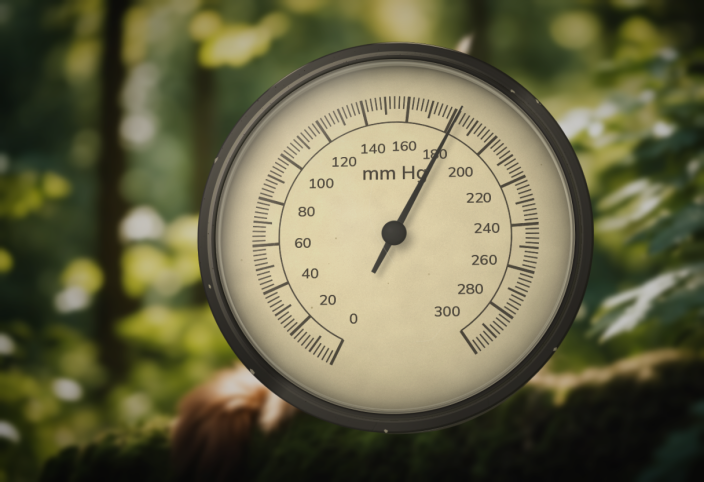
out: 182 mmHg
